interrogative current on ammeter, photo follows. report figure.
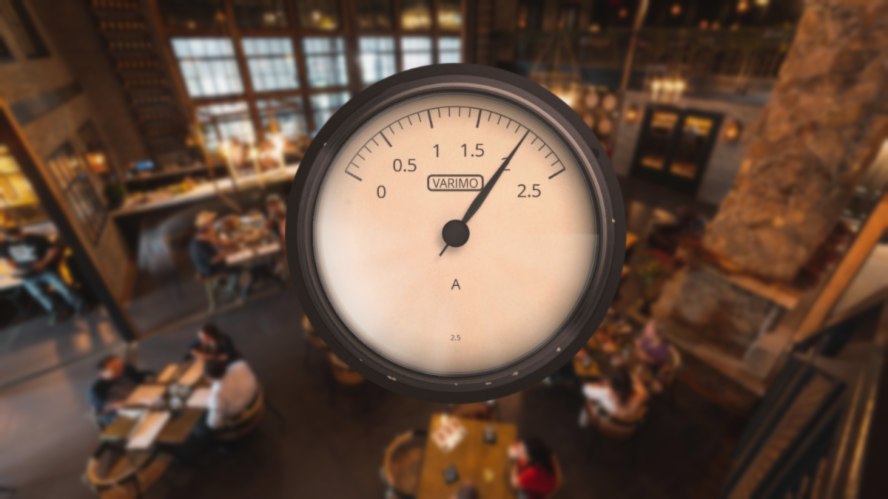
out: 2 A
